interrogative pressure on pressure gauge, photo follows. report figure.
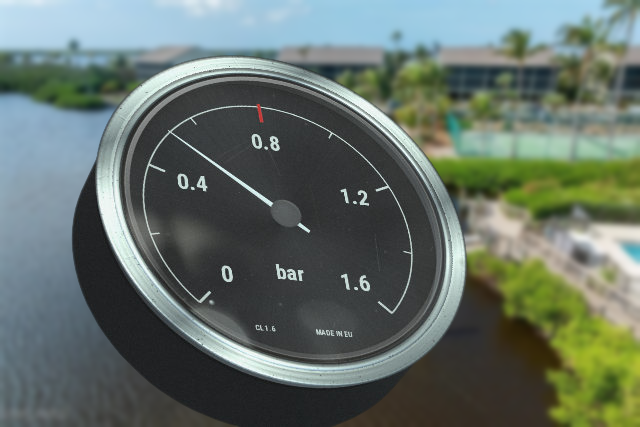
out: 0.5 bar
